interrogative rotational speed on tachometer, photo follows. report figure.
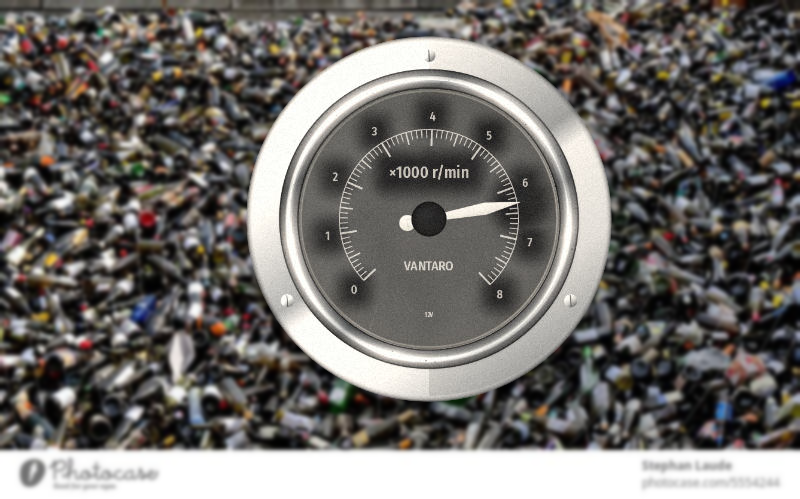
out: 6300 rpm
